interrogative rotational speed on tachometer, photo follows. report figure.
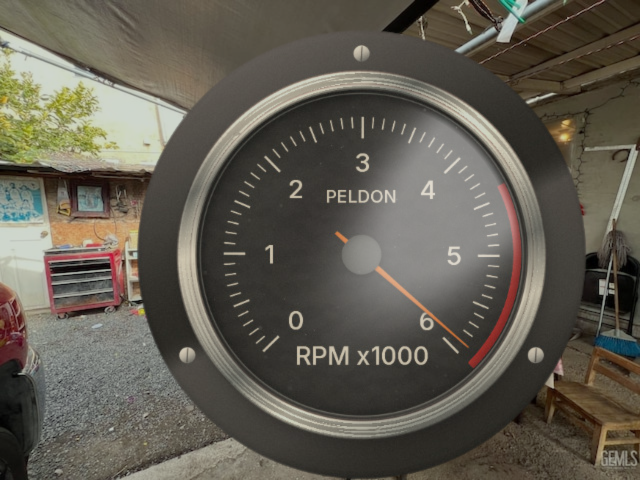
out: 5900 rpm
